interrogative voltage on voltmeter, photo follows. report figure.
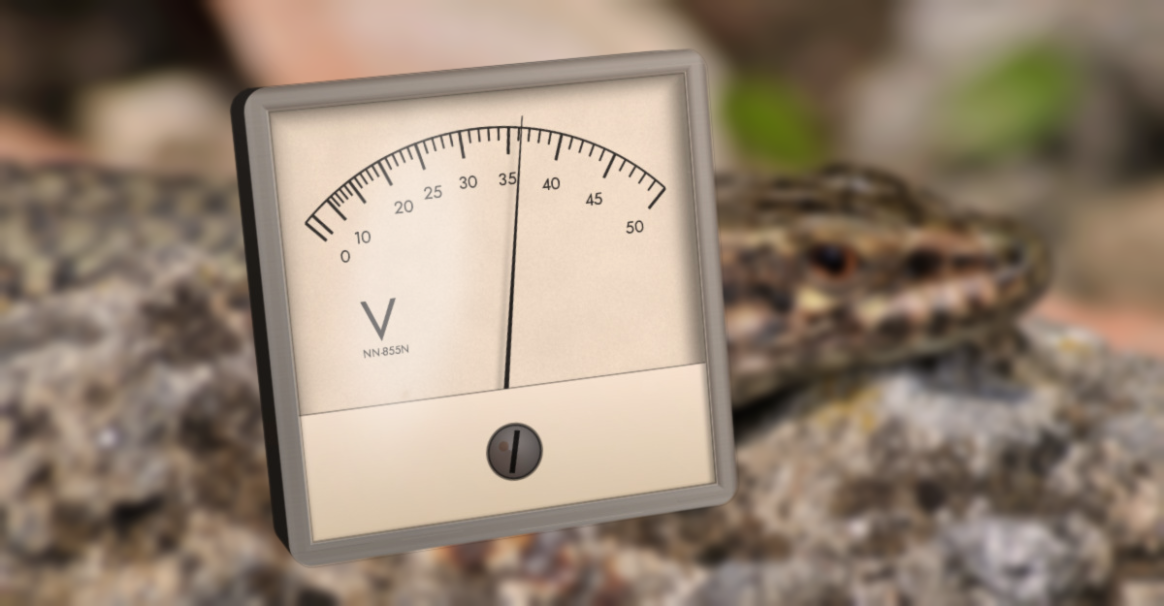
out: 36 V
